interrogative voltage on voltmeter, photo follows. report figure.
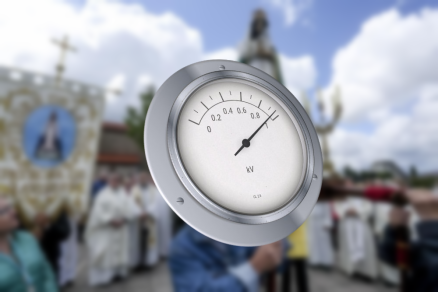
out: 0.95 kV
